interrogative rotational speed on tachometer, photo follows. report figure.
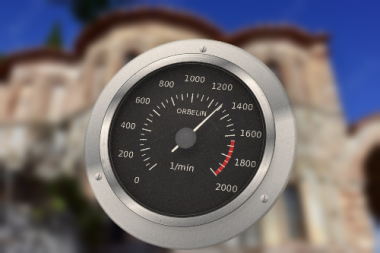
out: 1300 rpm
